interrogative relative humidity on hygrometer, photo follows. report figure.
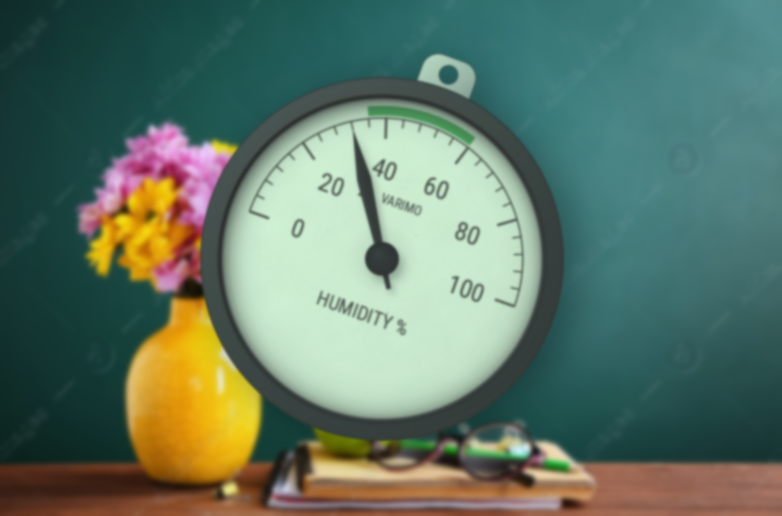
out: 32 %
